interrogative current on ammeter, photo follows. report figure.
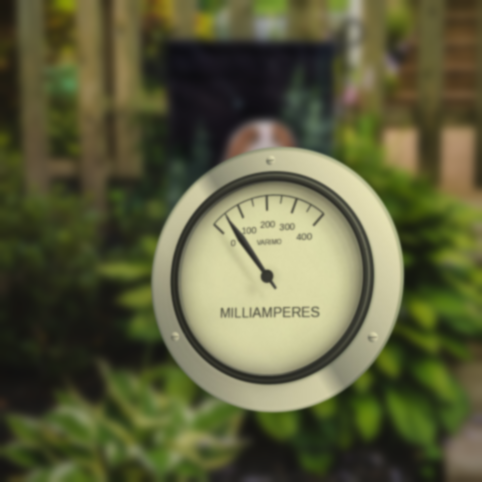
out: 50 mA
